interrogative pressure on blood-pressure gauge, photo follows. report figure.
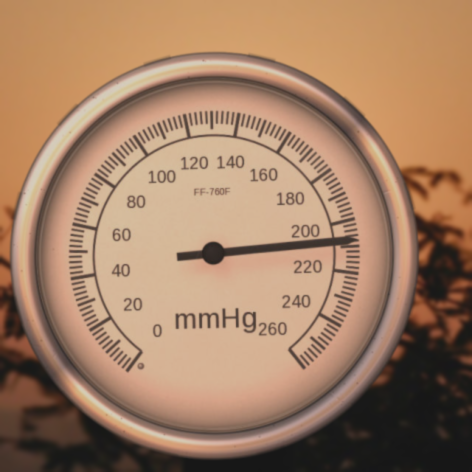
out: 208 mmHg
